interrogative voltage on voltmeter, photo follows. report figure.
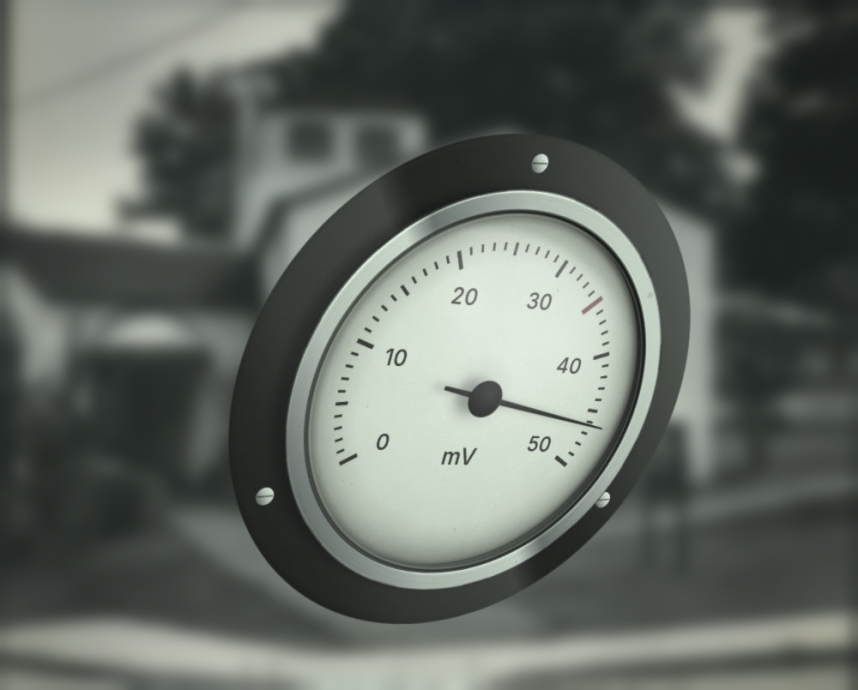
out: 46 mV
